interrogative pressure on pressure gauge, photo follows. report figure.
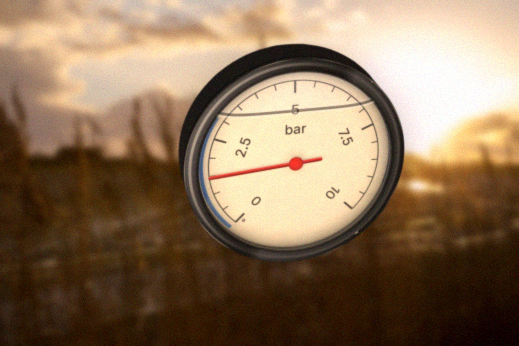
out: 1.5 bar
